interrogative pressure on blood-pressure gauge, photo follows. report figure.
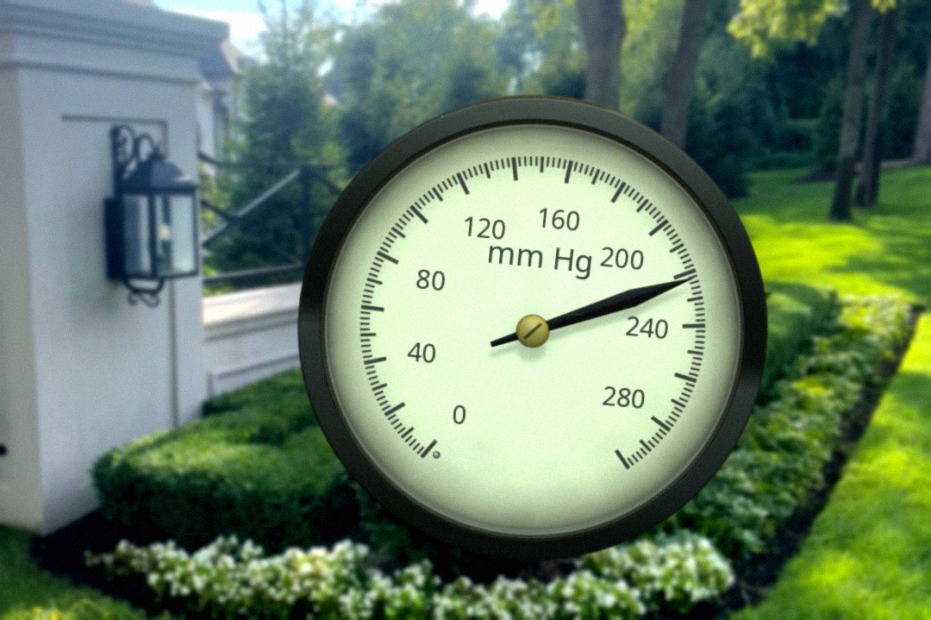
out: 222 mmHg
